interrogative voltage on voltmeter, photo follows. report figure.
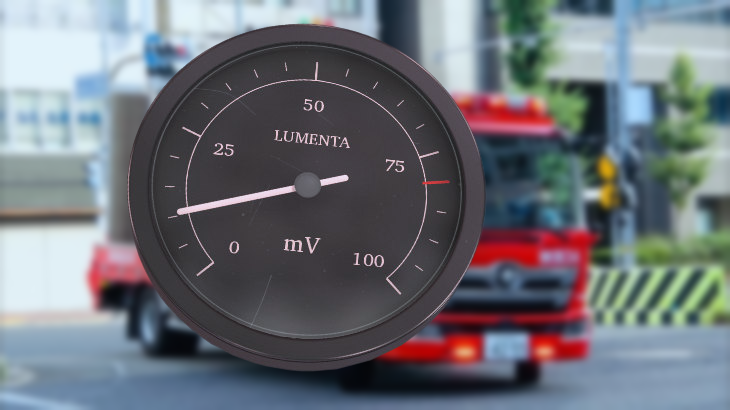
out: 10 mV
